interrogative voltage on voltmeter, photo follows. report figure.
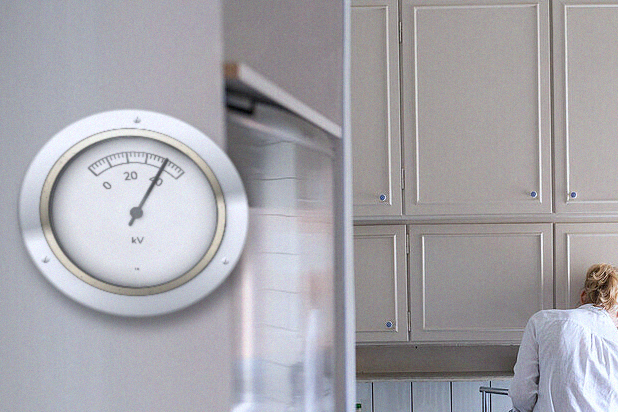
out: 40 kV
